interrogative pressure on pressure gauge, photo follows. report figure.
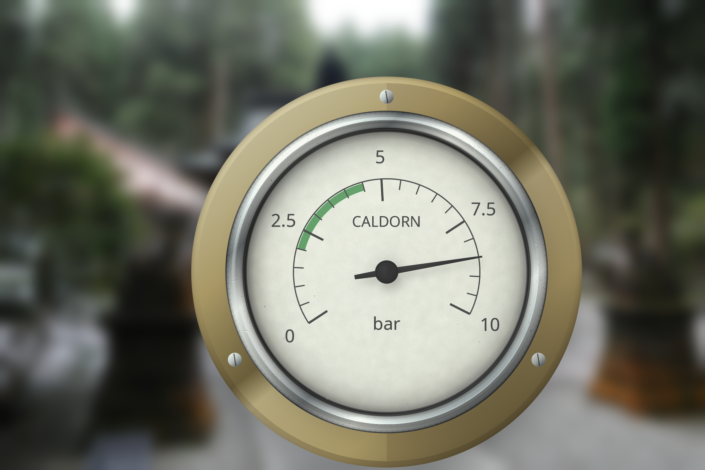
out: 8.5 bar
